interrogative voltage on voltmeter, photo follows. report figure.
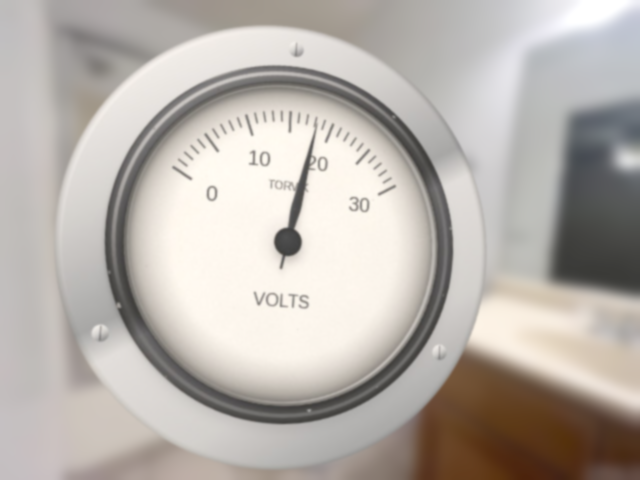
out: 18 V
